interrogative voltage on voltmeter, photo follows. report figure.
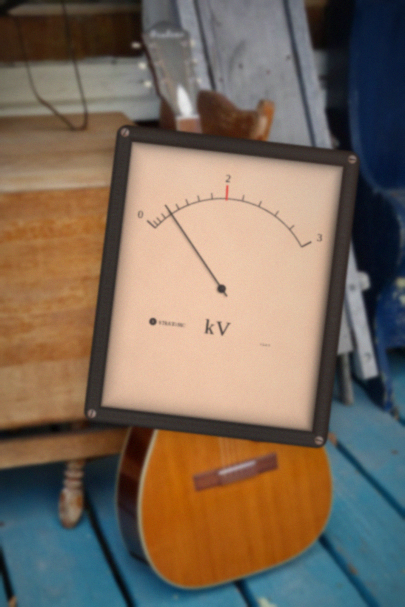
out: 1 kV
